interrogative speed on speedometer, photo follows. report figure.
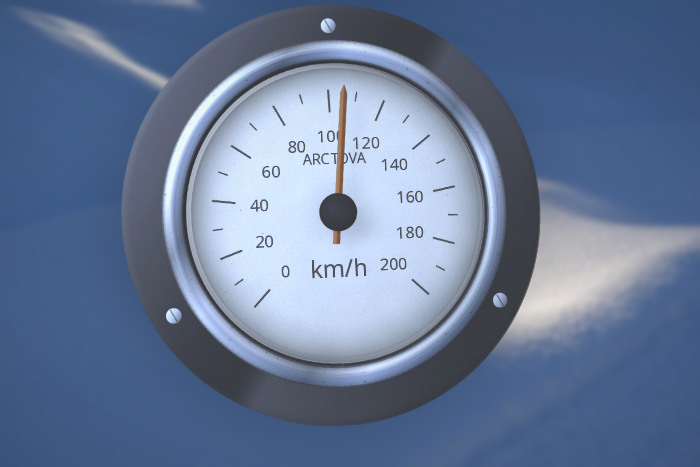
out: 105 km/h
